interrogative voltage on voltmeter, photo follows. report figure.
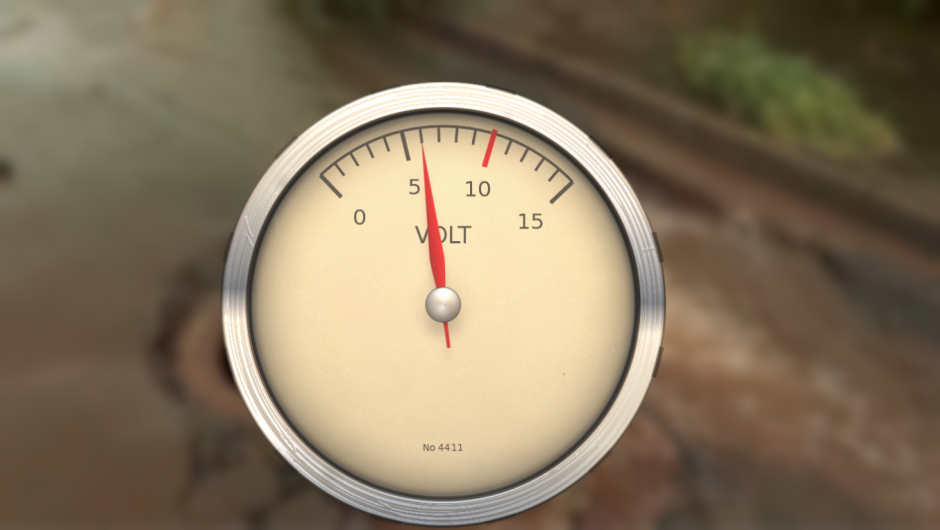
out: 6 V
